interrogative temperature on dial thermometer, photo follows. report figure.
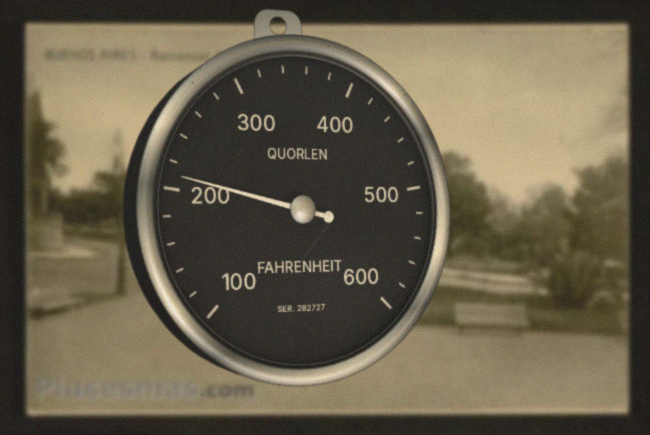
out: 210 °F
